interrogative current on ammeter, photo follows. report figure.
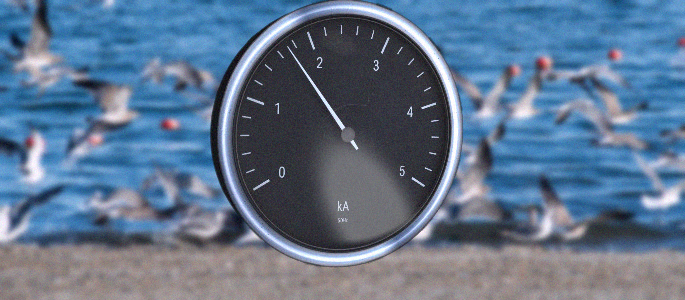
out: 1.7 kA
